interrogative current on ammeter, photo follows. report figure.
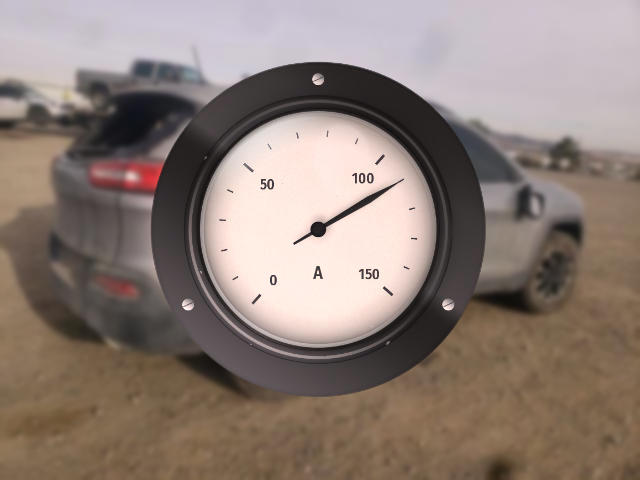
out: 110 A
